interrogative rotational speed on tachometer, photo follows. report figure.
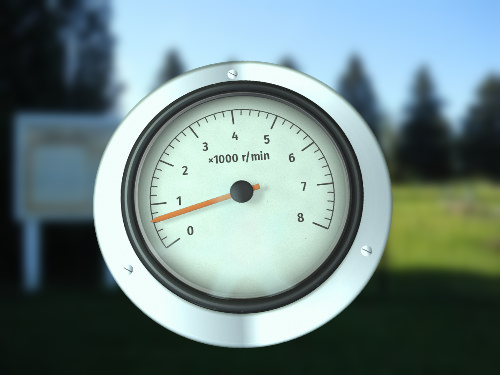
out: 600 rpm
